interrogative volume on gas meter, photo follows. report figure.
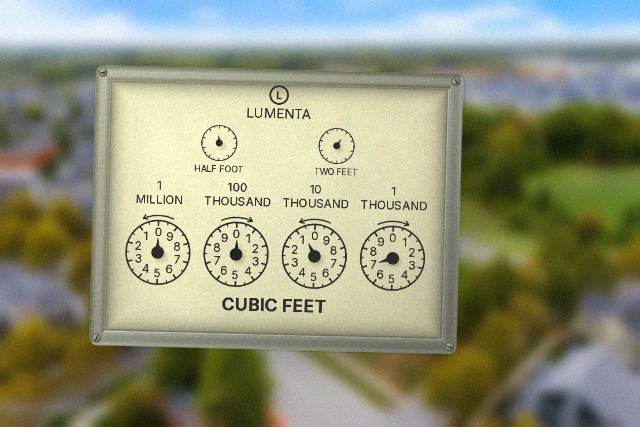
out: 700 ft³
